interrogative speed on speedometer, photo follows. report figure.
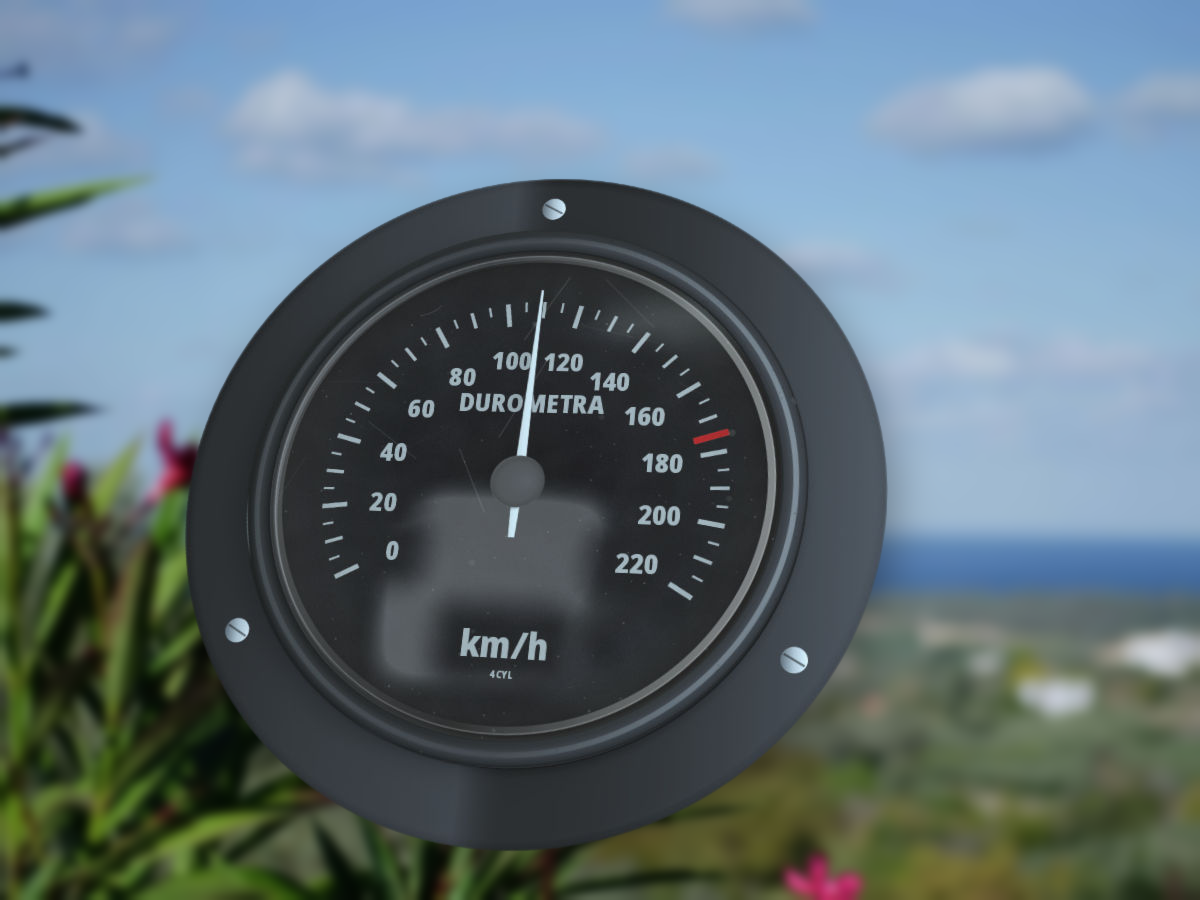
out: 110 km/h
